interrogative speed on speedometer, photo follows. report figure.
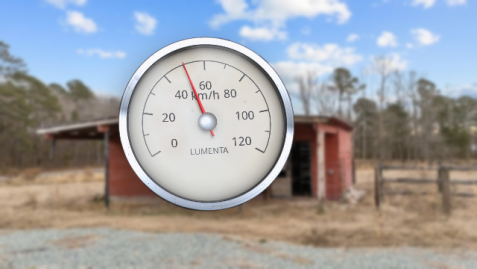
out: 50 km/h
